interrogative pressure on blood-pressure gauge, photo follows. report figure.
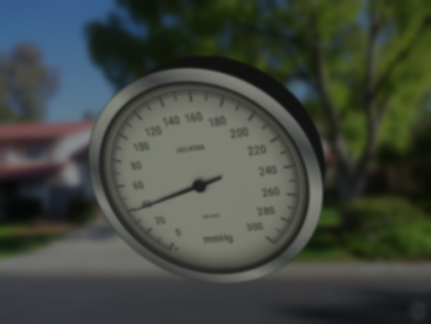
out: 40 mmHg
